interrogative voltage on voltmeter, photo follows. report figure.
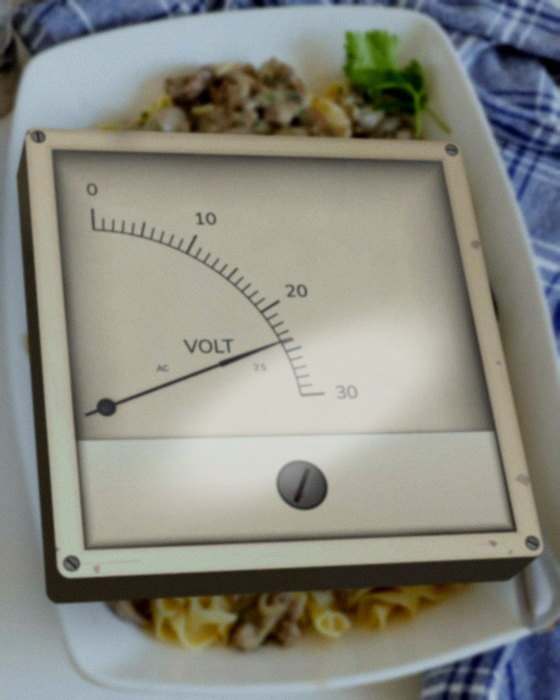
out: 24 V
